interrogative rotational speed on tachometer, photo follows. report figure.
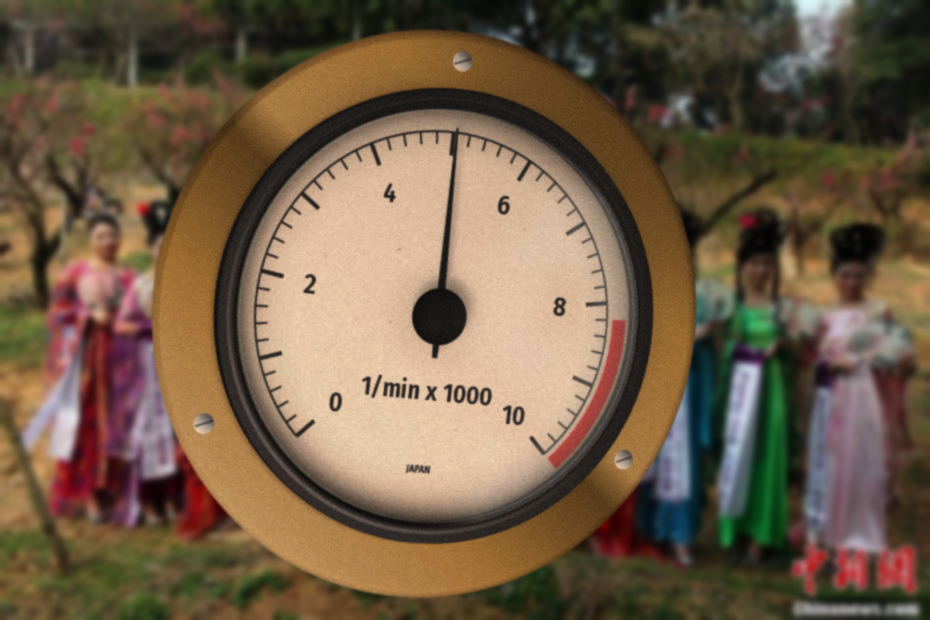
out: 5000 rpm
